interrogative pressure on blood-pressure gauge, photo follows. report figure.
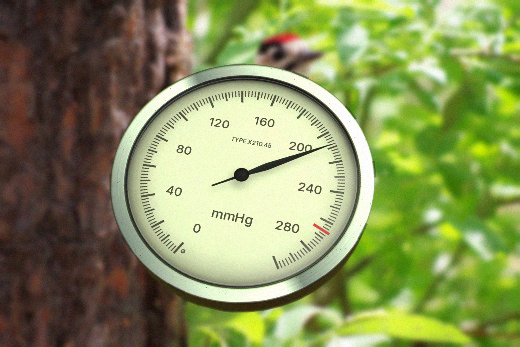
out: 210 mmHg
